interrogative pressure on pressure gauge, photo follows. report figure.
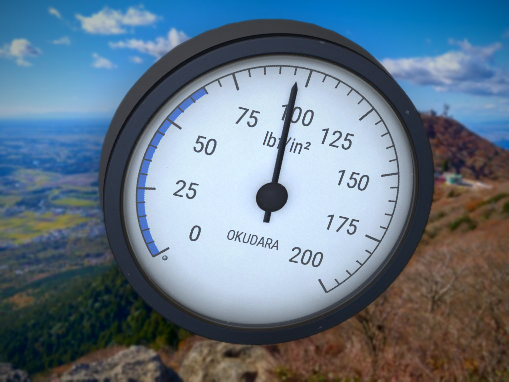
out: 95 psi
